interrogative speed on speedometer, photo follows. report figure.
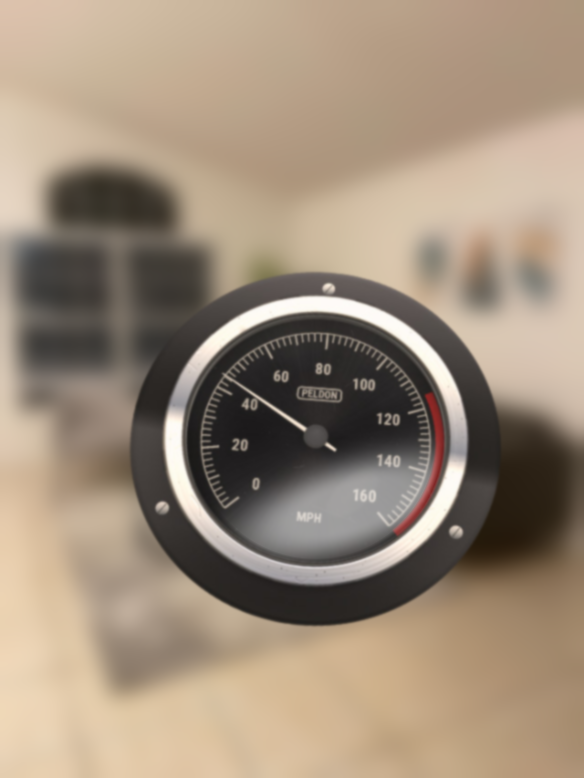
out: 44 mph
